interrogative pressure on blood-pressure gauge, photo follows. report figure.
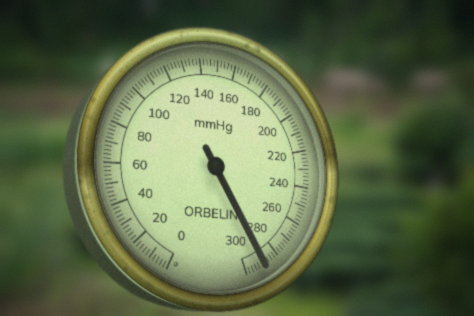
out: 290 mmHg
